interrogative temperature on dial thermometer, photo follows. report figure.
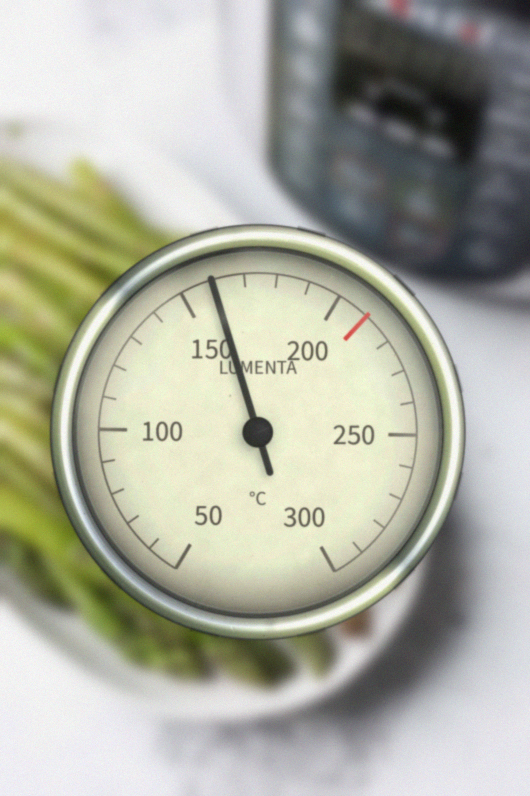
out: 160 °C
